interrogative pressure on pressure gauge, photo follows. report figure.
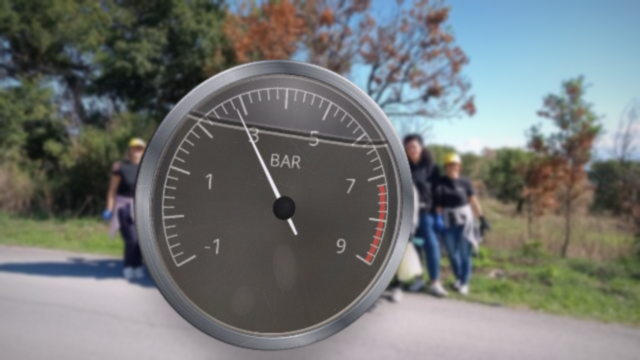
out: 2.8 bar
